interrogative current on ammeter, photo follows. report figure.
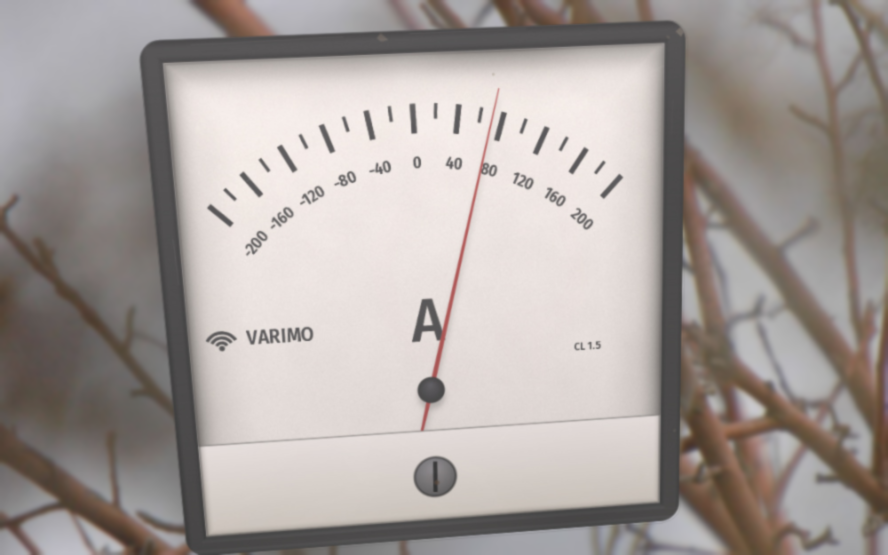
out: 70 A
